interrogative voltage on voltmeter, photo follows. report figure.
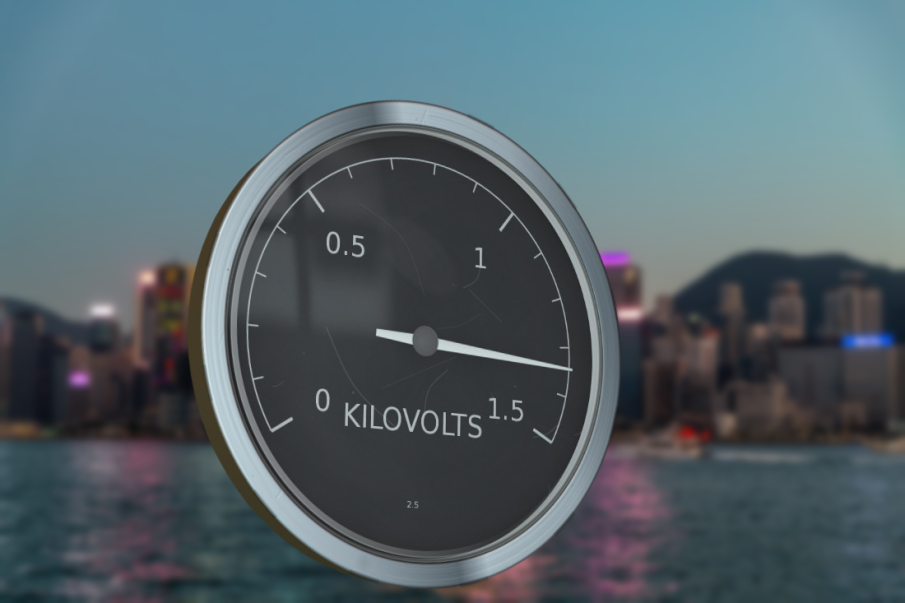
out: 1.35 kV
